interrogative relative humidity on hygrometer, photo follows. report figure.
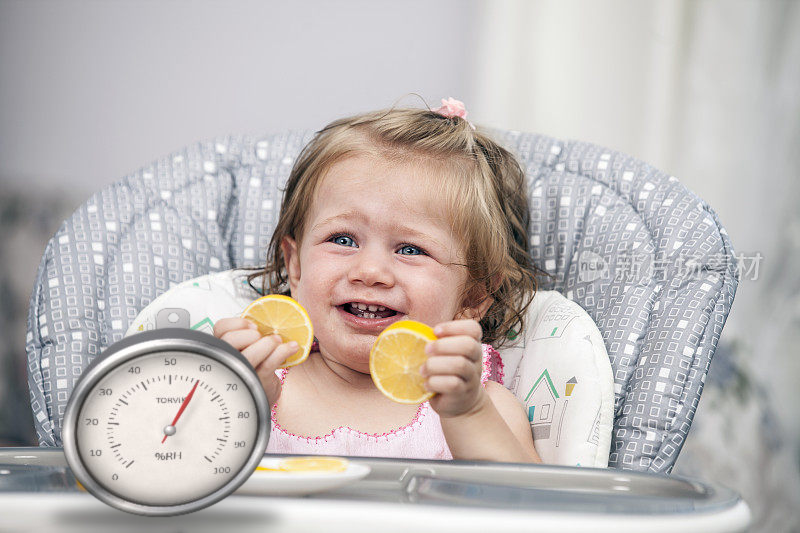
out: 60 %
